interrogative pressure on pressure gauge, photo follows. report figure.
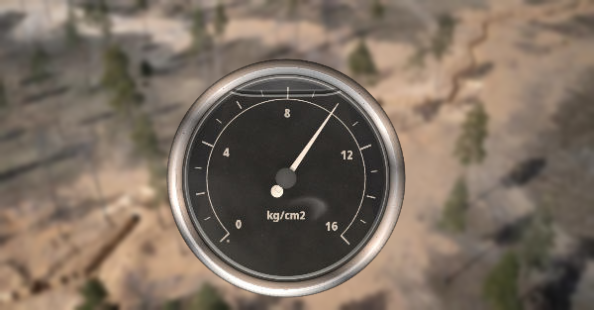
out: 10 kg/cm²
